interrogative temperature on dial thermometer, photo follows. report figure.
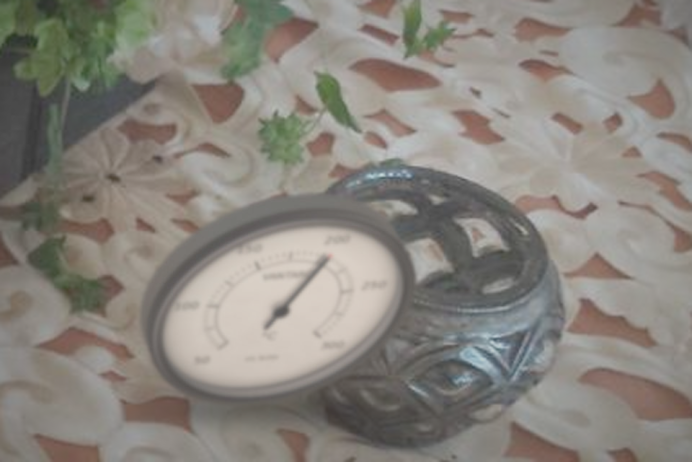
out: 200 °C
